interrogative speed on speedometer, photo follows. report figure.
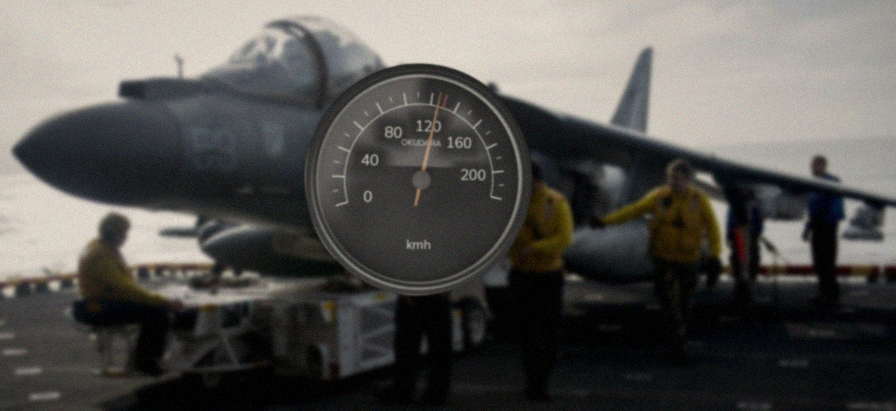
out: 125 km/h
